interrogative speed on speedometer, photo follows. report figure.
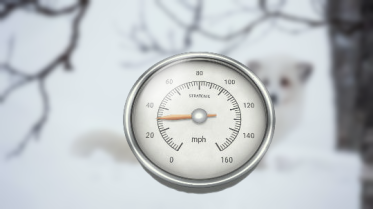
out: 30 mph
